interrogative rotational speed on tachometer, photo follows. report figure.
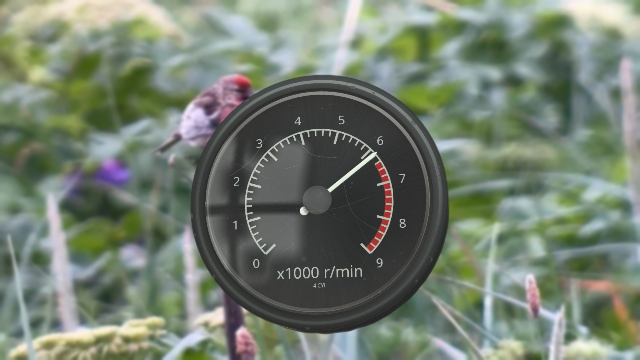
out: 6200 rpm
